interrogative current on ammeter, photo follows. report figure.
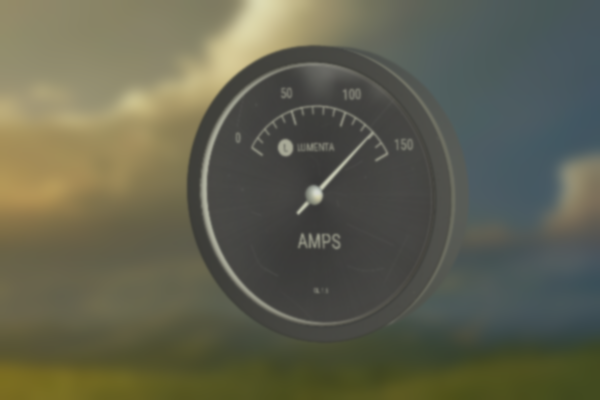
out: 130 A
